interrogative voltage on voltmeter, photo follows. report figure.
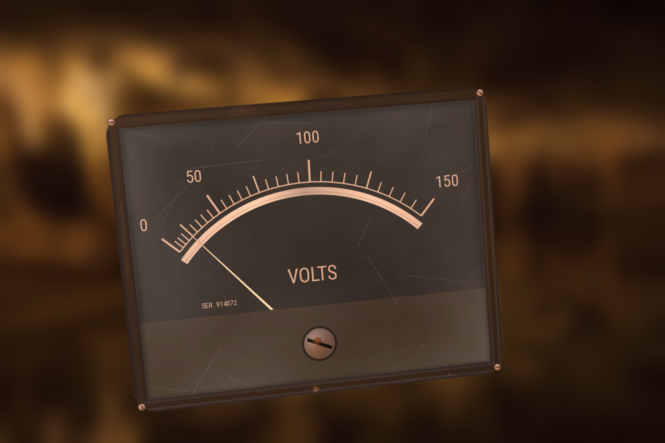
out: 25 V
